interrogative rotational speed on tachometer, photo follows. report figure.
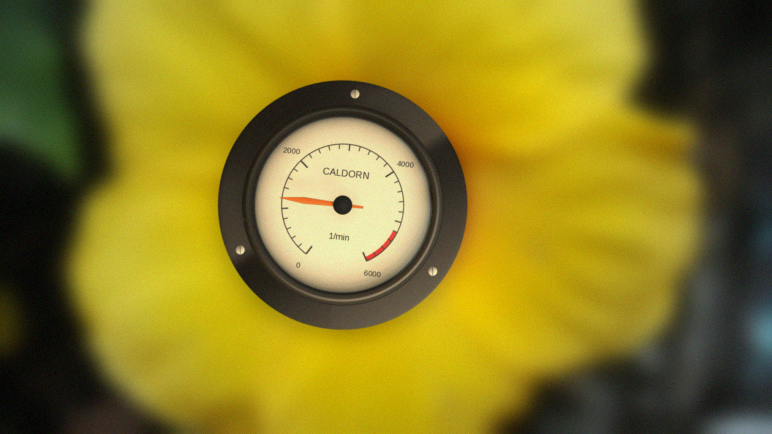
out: 1200 rpm
